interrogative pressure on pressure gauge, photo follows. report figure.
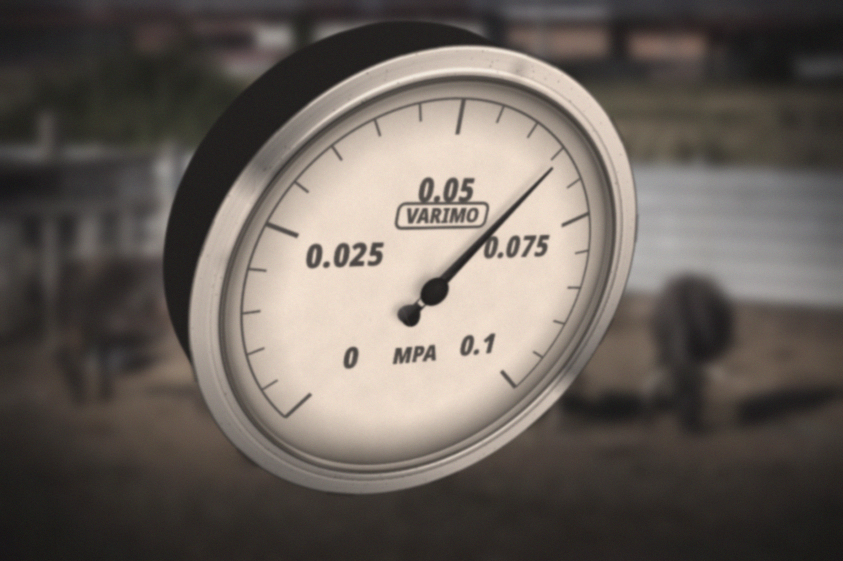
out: 0.065 MPa
